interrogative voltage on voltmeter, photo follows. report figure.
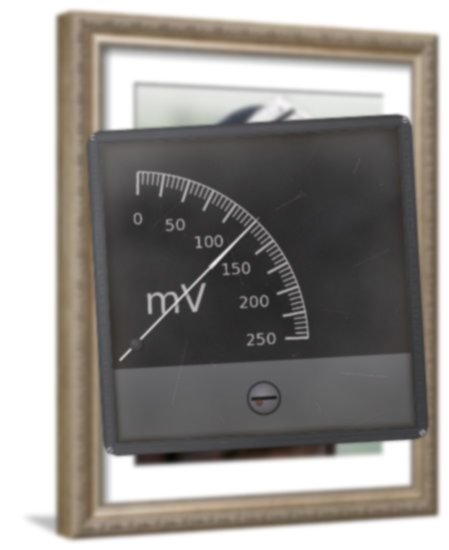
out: 125 mV
